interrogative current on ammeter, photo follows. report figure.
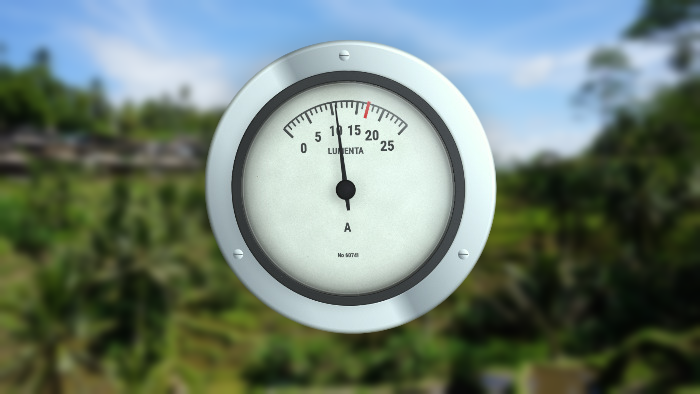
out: 11 A
